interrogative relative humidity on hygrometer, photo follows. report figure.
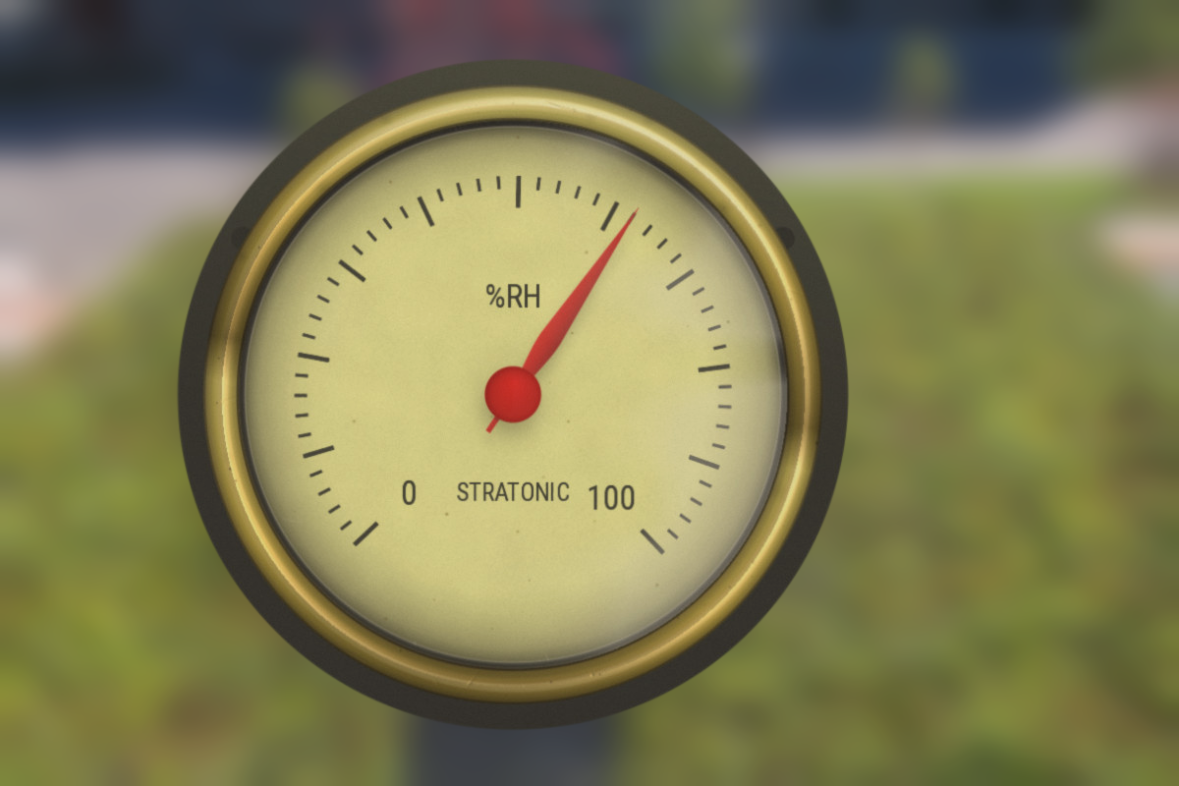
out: 62 %
